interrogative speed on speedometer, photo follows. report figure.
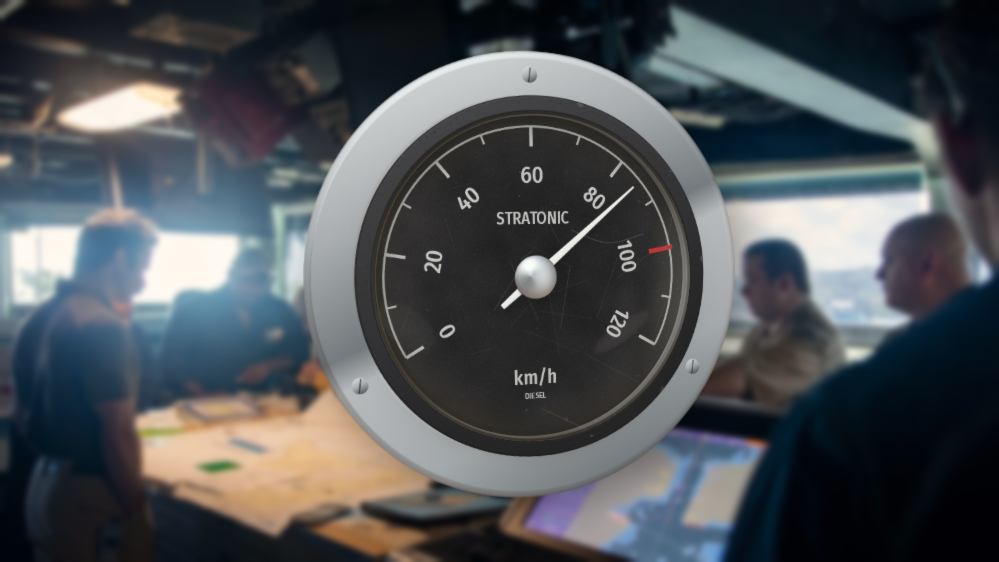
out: 85 km/h
